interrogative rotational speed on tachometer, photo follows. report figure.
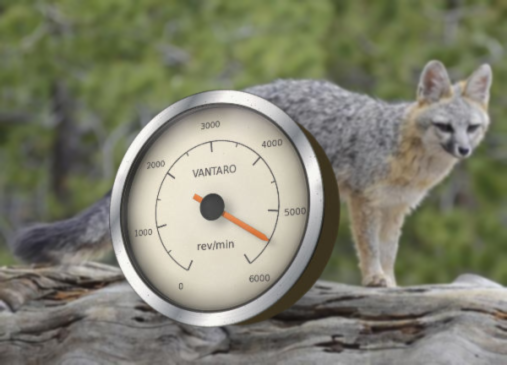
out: 5500 rpm
